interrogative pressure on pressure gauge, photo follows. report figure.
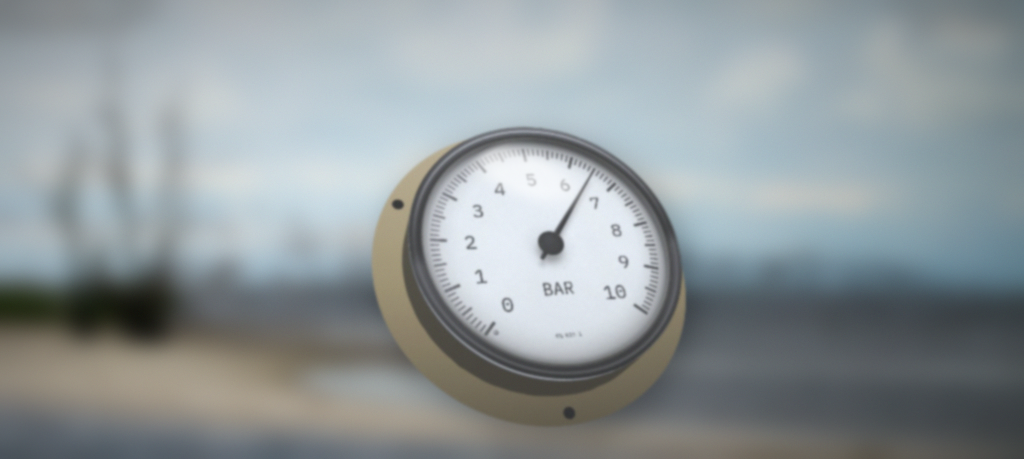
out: 6.5 bar
